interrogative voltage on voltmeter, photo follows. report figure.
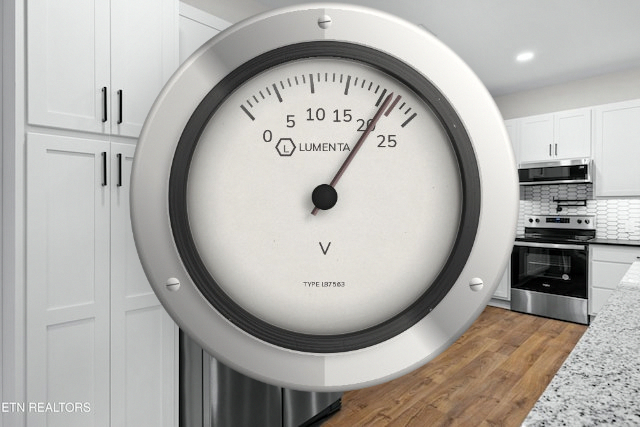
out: 21 V
